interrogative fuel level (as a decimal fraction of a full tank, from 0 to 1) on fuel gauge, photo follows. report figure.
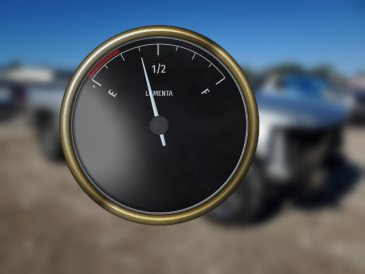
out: 0.375
